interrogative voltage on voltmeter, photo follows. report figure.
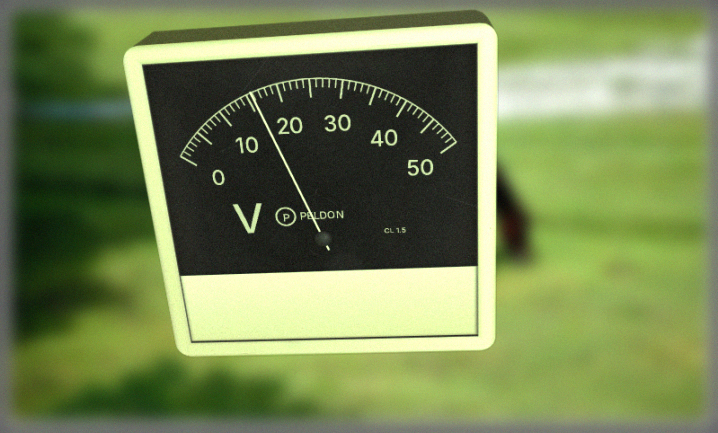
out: 16 V
